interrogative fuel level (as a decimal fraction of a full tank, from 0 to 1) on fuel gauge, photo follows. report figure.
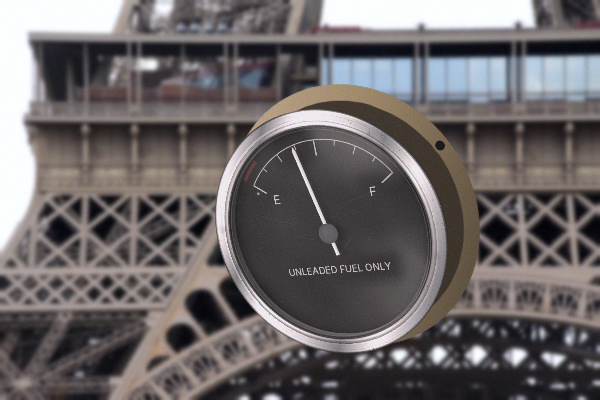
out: 0.375
